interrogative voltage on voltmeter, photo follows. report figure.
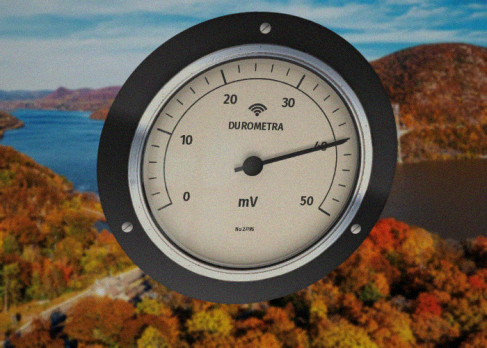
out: 40 mV
